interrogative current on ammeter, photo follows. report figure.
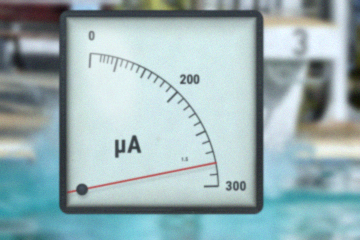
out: 280 µA
